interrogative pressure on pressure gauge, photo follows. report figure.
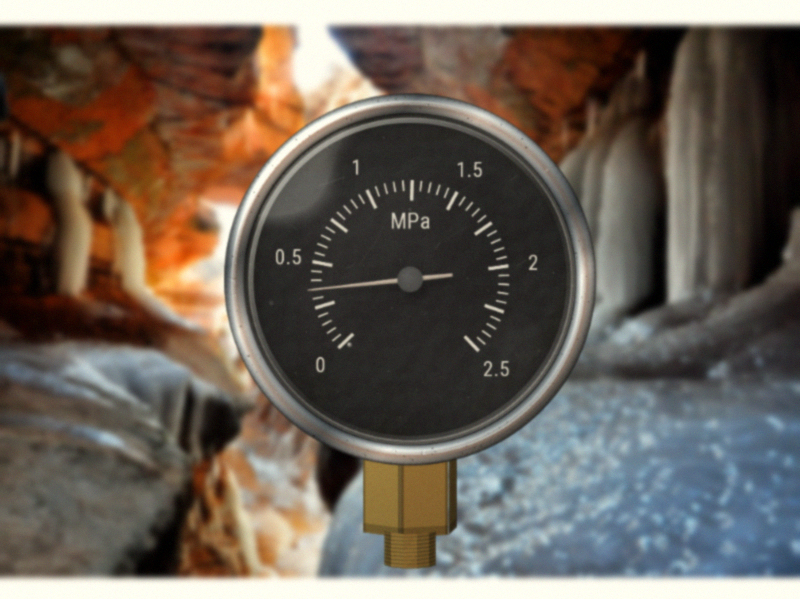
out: 0.35 MPa
